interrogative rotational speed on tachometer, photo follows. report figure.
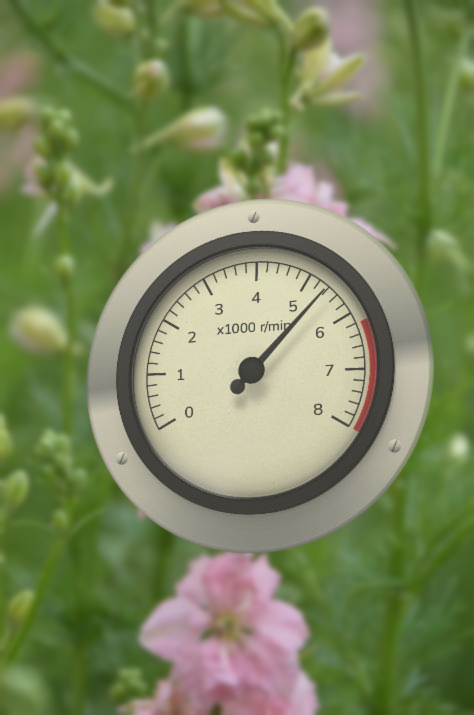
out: 5400 rpm
